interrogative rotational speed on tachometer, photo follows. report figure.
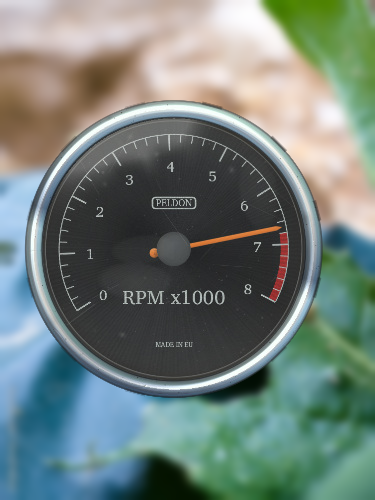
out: 6700 rpm
